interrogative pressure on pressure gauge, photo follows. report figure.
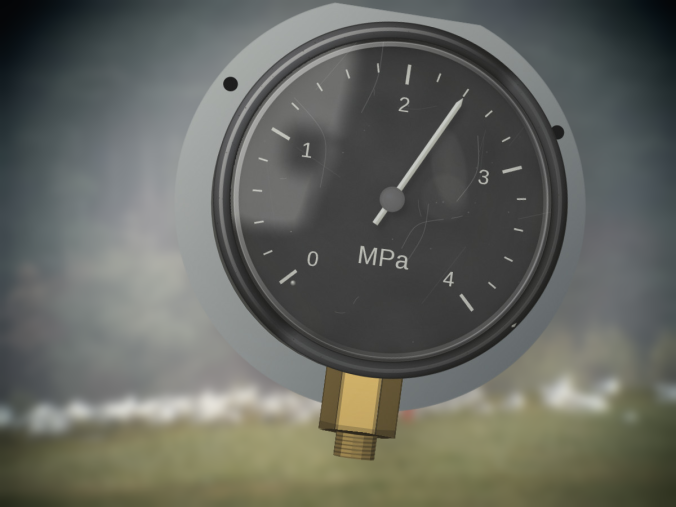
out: 2.4 MPa
